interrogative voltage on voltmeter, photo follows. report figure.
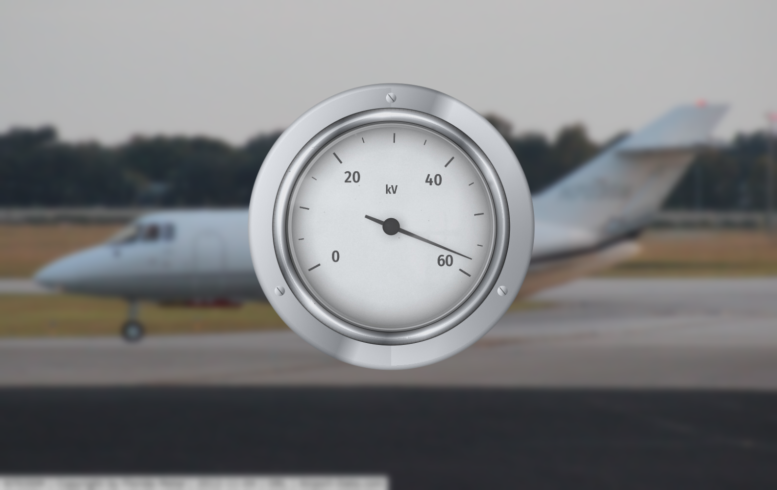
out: 57.5 kV
